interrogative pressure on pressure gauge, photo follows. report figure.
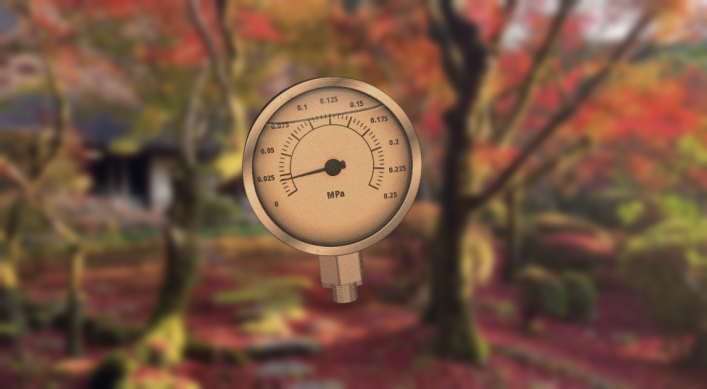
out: 0.02 MPa
